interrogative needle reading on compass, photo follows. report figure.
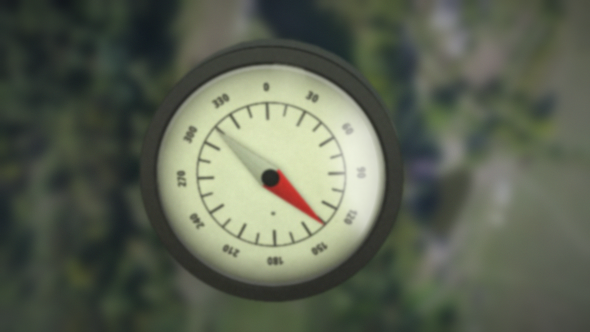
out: 135 °
